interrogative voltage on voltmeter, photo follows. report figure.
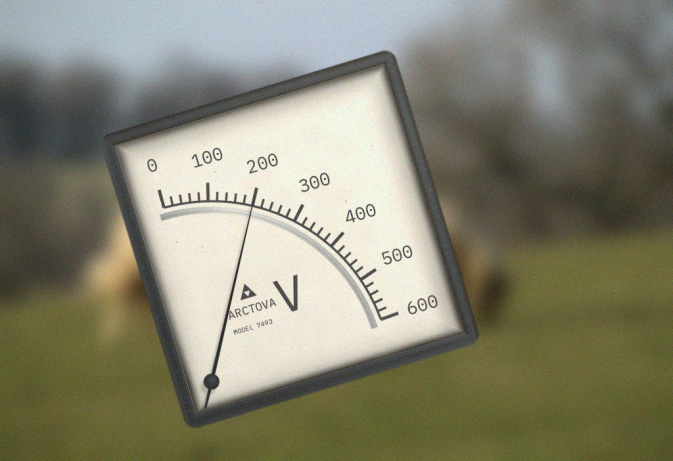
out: 200 V
